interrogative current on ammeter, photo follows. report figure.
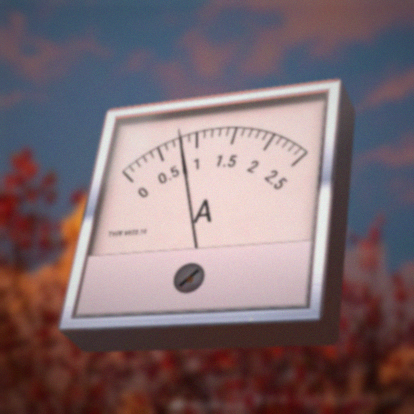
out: 0.8 A
